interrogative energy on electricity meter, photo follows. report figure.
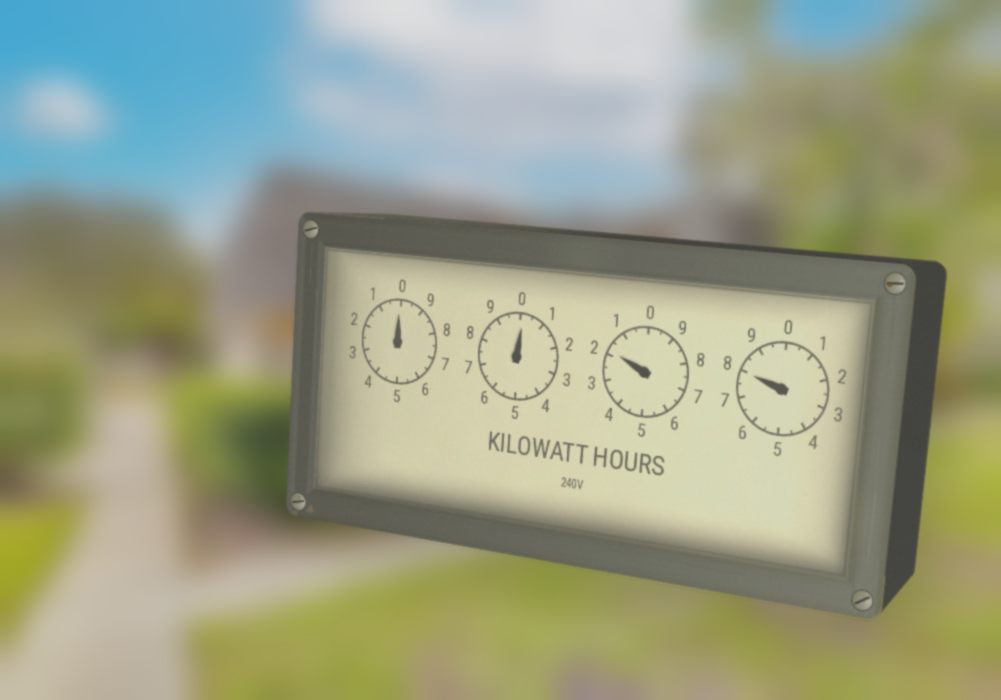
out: 18 kWh
